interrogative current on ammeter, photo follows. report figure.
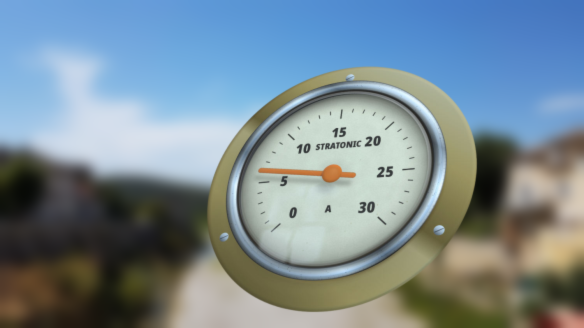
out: 6 A
